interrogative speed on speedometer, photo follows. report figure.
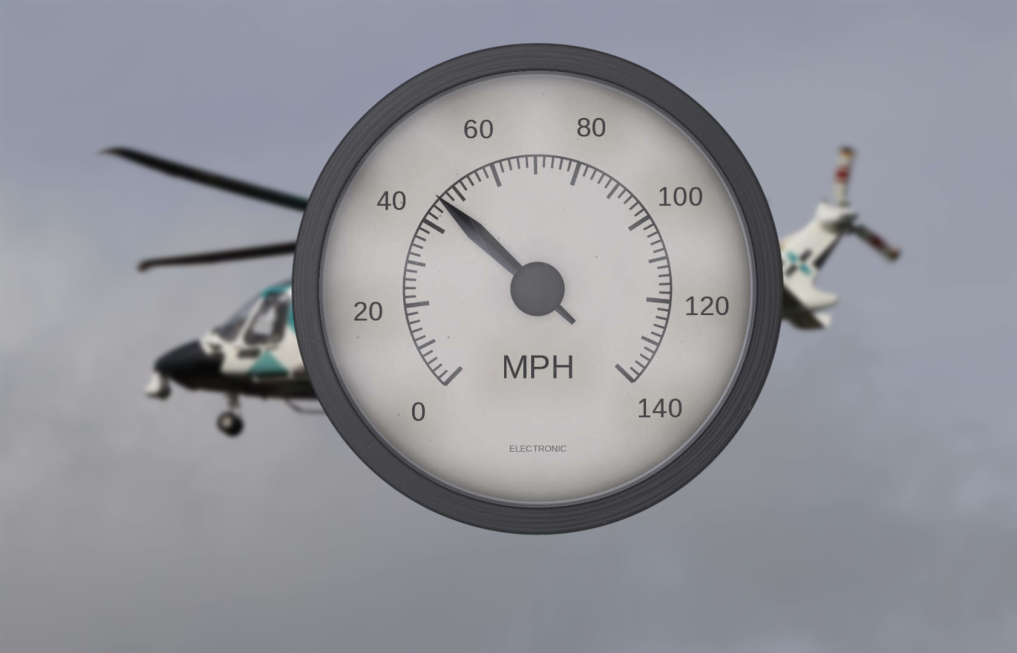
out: 46 mph
